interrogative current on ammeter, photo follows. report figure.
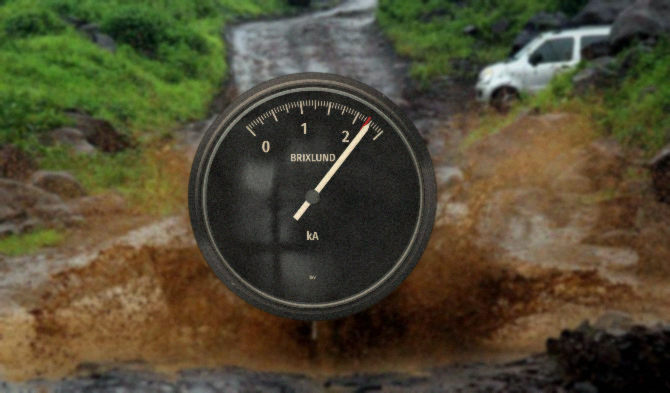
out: 2.25 kA
